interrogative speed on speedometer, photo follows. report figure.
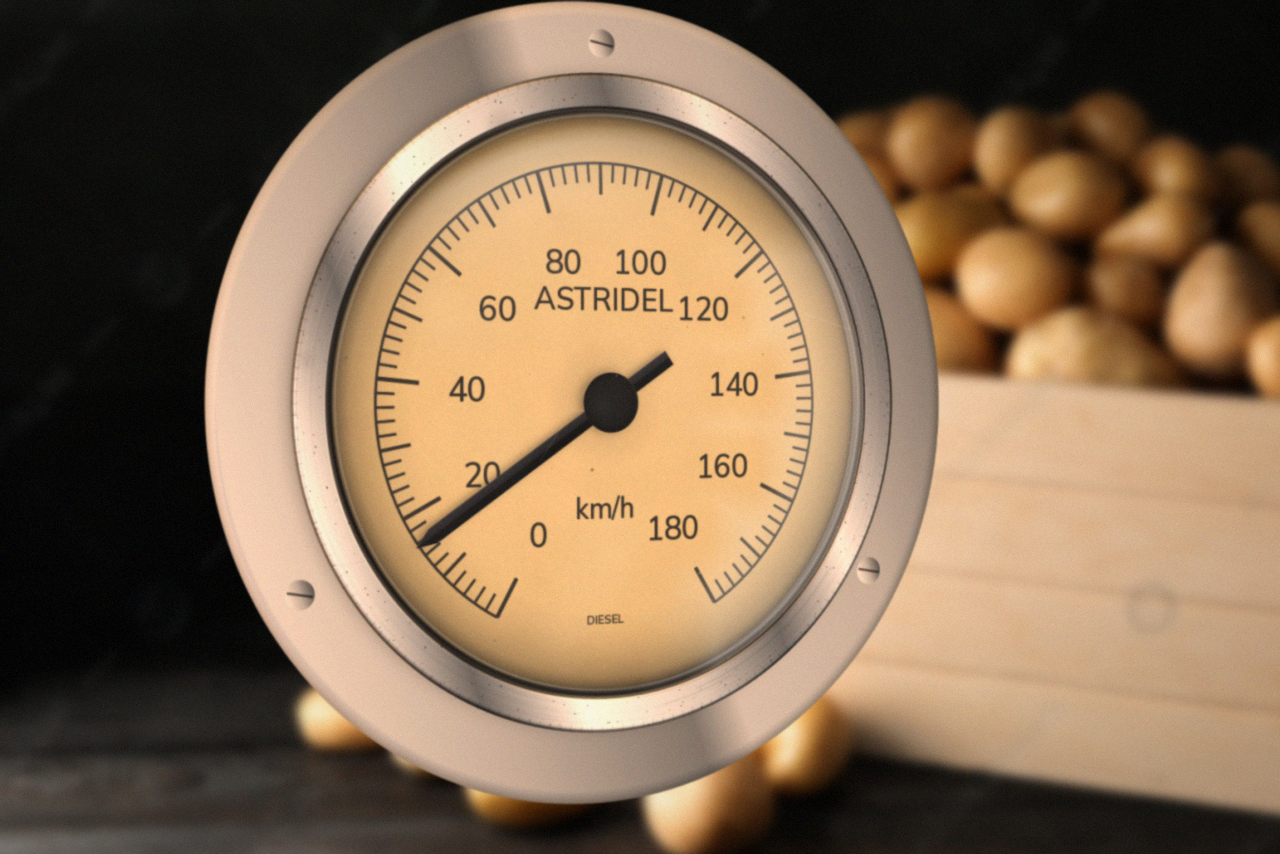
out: 16 km/h
